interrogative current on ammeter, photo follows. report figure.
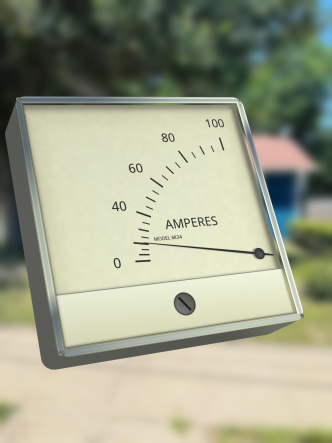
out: 20 A
